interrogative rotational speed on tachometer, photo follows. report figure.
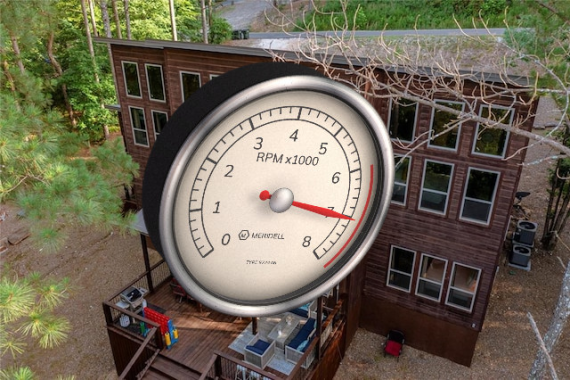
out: 7000 rpm
